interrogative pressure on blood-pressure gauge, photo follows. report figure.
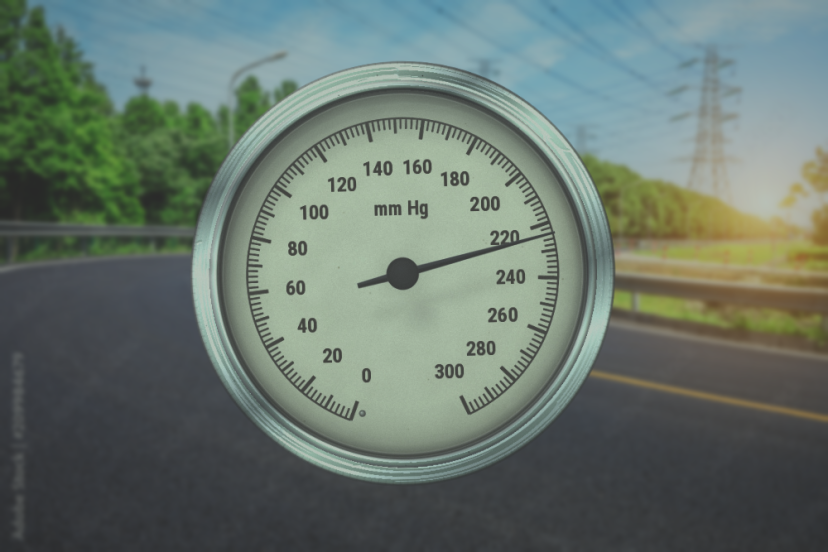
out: 224 mmHg
